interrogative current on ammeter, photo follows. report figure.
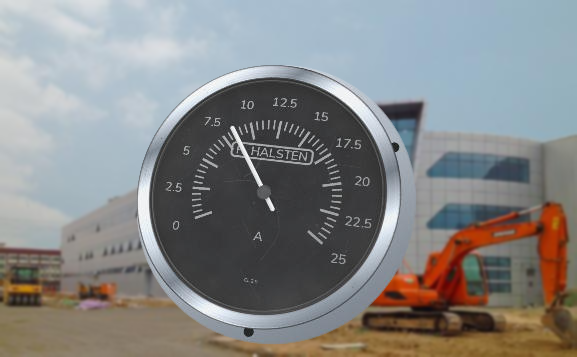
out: 8.5 A
